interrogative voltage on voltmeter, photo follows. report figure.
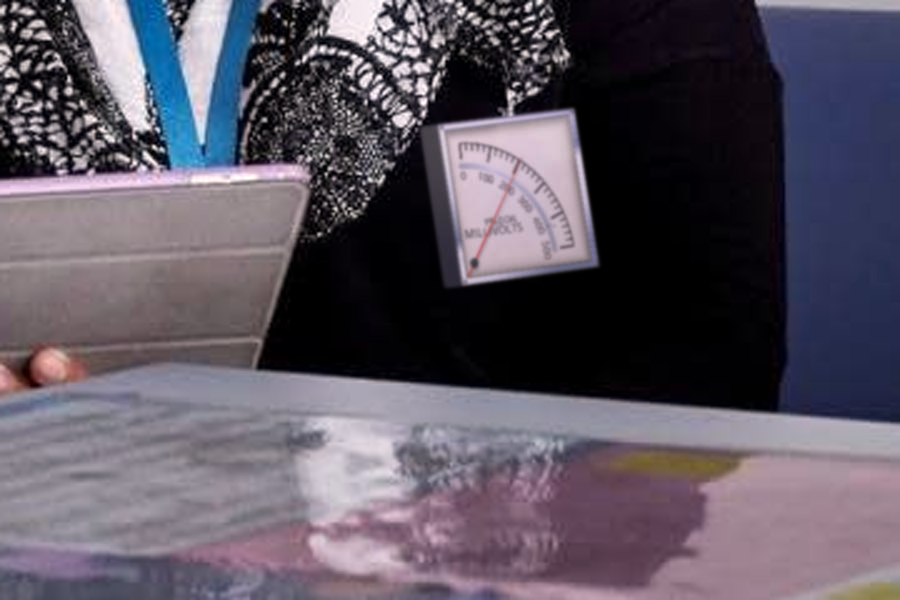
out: 200 mV
